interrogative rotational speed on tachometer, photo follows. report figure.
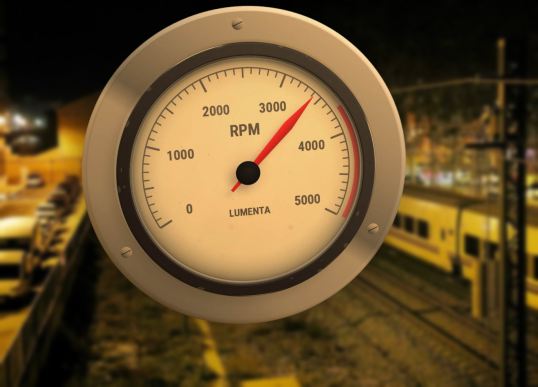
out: 3400 rpm
